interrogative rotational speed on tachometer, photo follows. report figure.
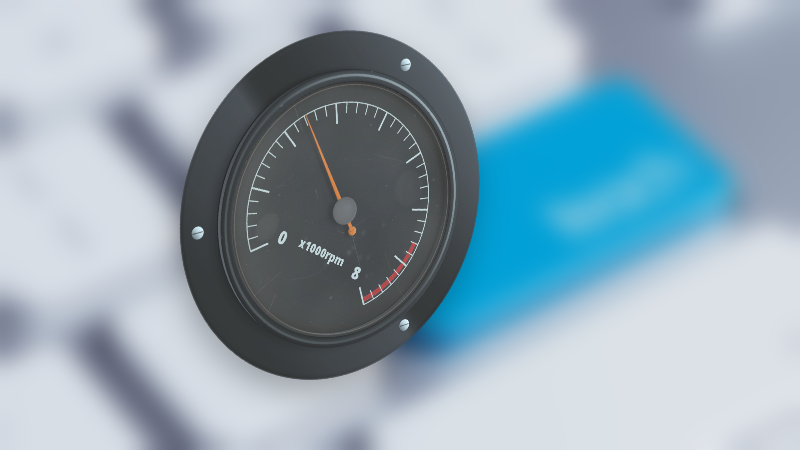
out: 2400 rpm
